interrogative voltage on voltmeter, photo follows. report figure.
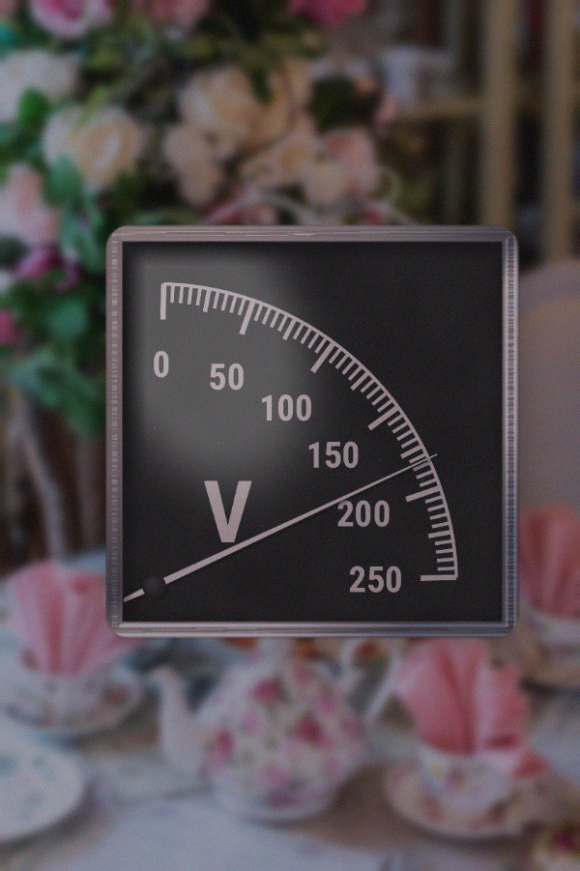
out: 182.5 V
